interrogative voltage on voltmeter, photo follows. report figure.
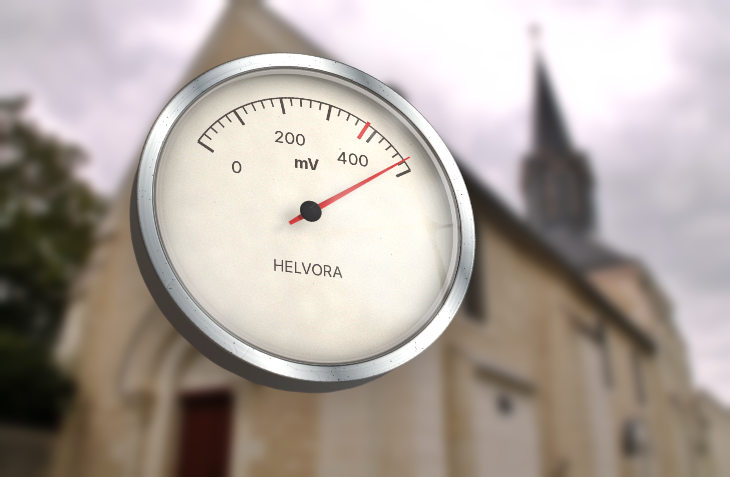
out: 480 mV
